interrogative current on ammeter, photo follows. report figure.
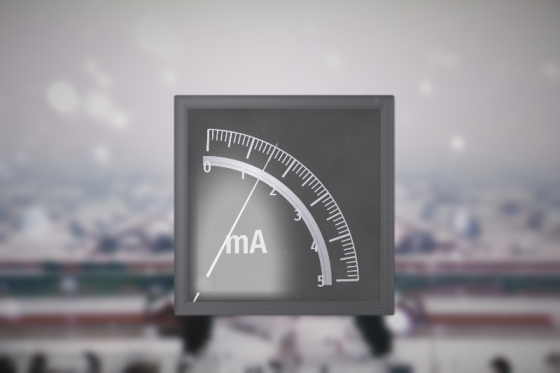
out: 1.5 mA
